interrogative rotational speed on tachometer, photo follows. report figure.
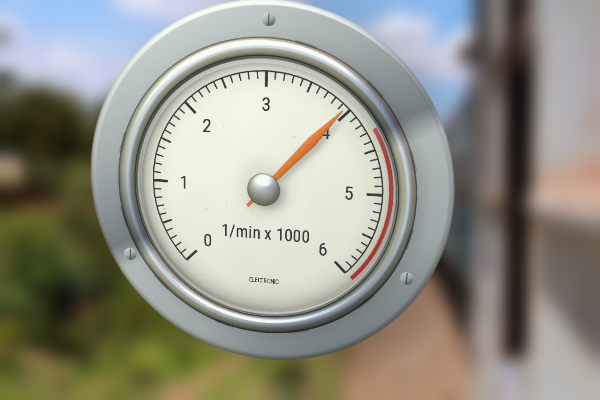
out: 3950 rpm
